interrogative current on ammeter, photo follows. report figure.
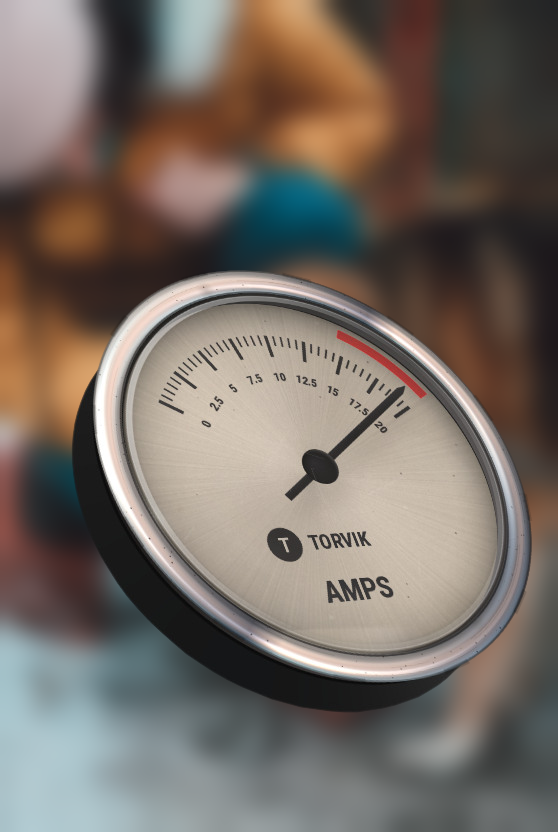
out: 19 A
